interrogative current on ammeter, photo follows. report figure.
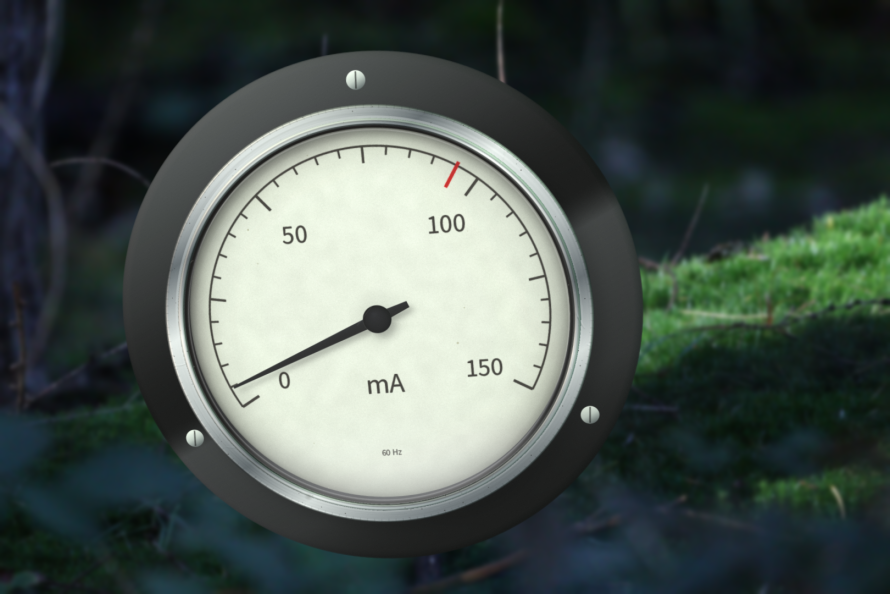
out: 5 mA
